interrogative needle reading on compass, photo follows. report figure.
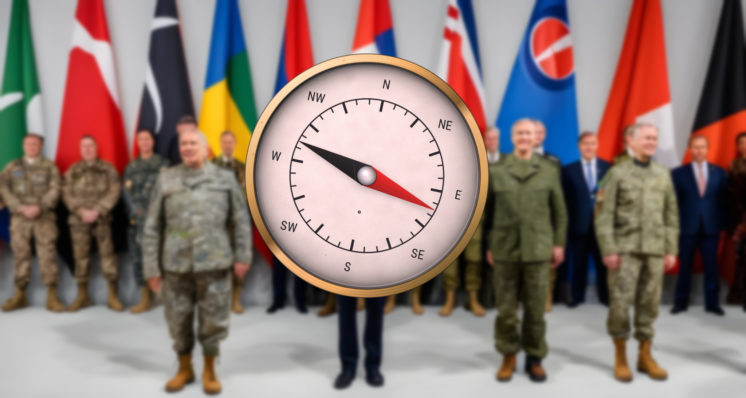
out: 105 °
